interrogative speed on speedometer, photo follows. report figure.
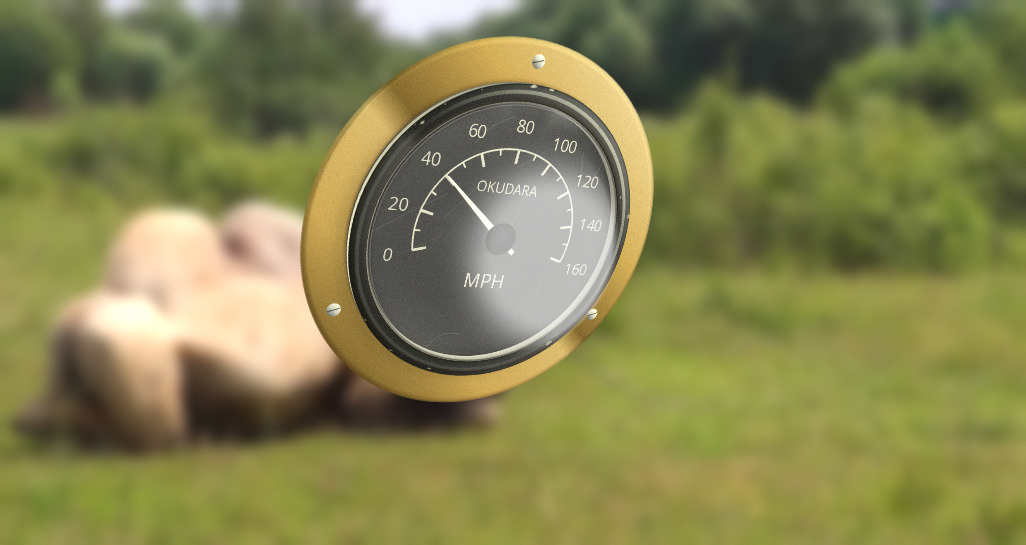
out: 40 mph
